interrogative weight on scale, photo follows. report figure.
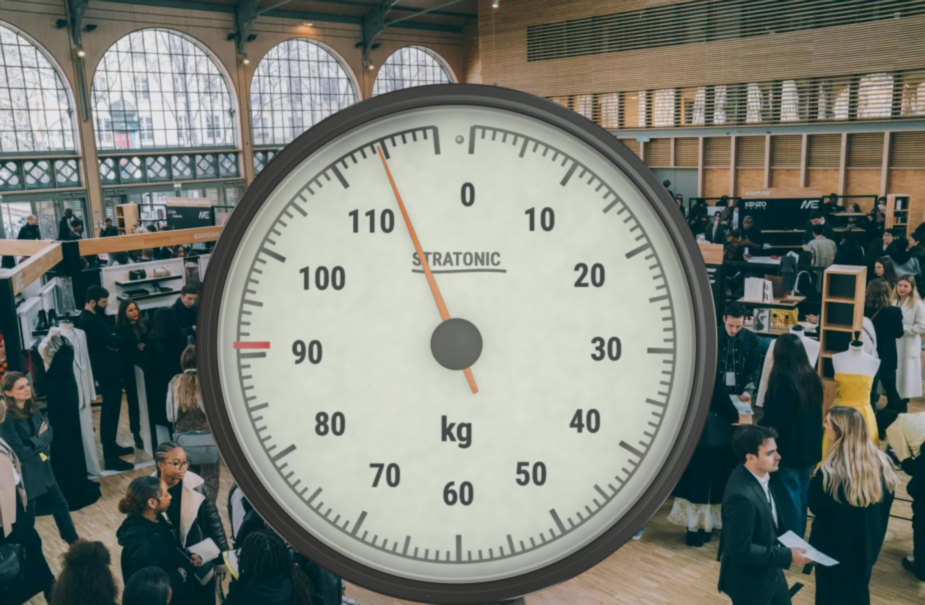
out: 114.5 kg
